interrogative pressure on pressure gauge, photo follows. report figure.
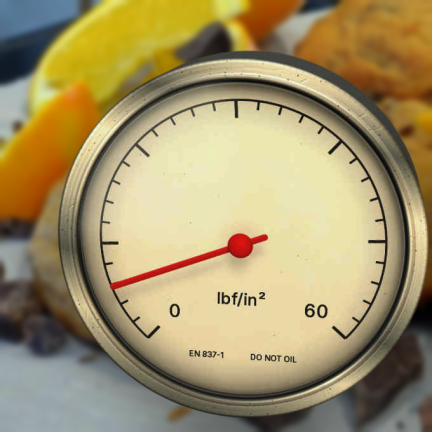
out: 6 psi
